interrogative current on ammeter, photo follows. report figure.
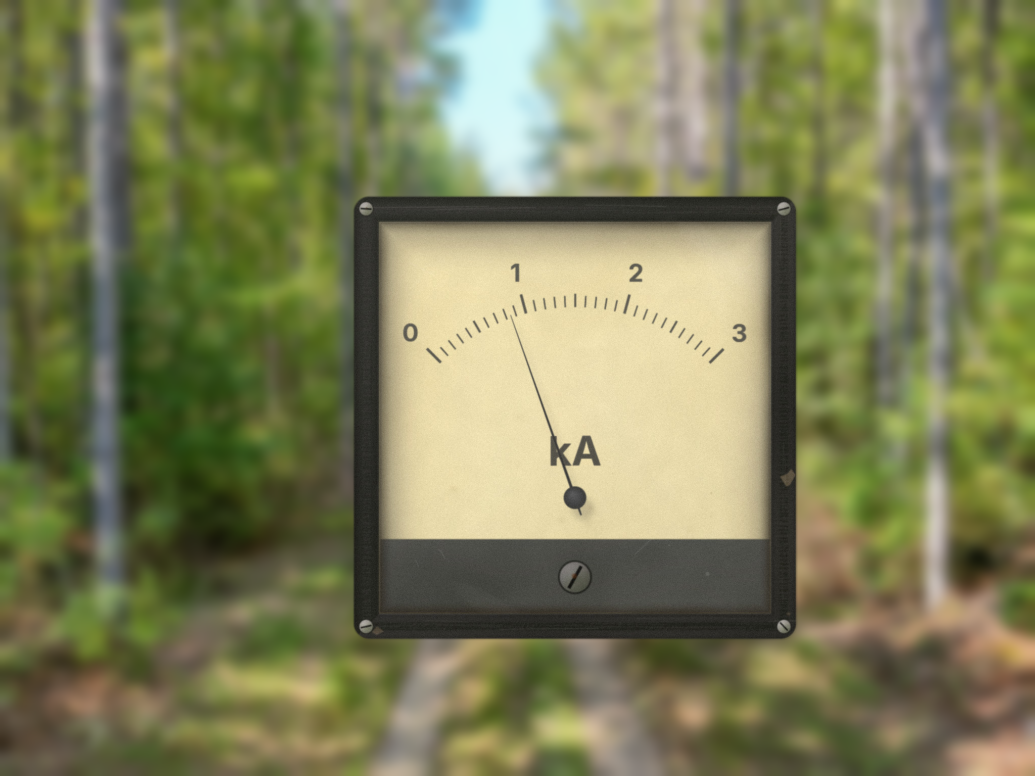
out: 0.85 kA
